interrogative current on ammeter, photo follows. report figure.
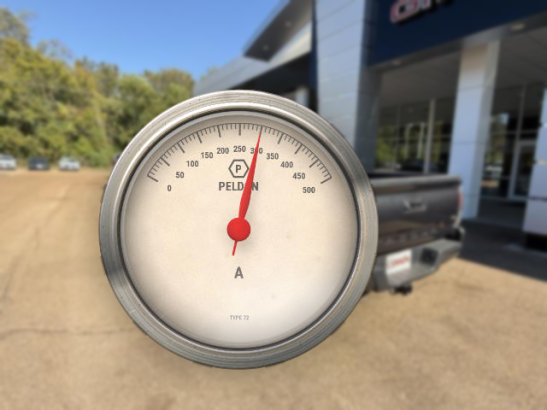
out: 300 A
